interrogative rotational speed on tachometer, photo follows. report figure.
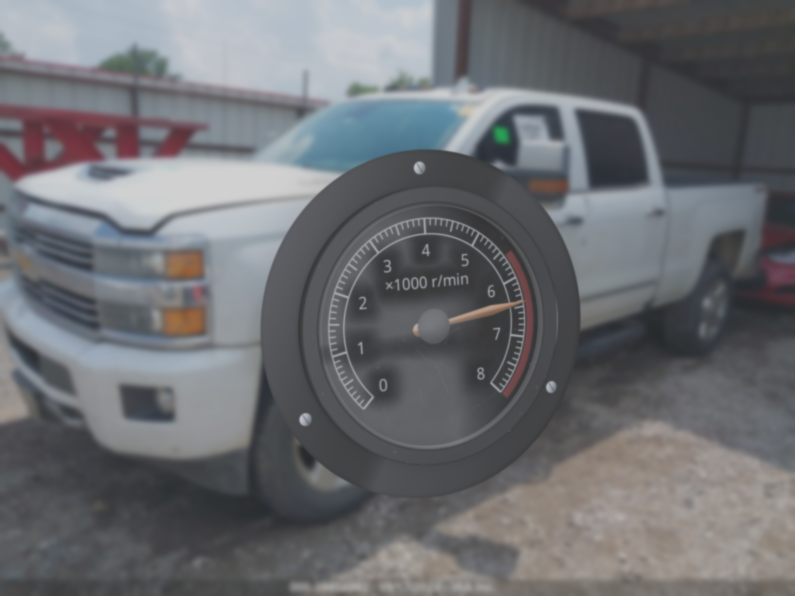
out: 6400 rpm
